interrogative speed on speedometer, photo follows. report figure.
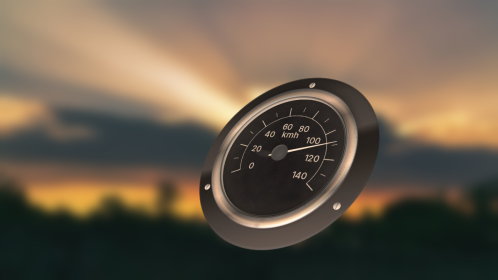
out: 110 km/h
